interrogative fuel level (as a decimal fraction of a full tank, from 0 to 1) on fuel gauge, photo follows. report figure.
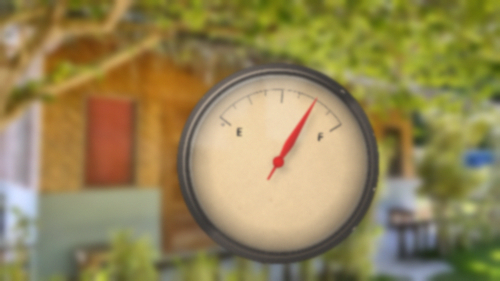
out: 0.75
